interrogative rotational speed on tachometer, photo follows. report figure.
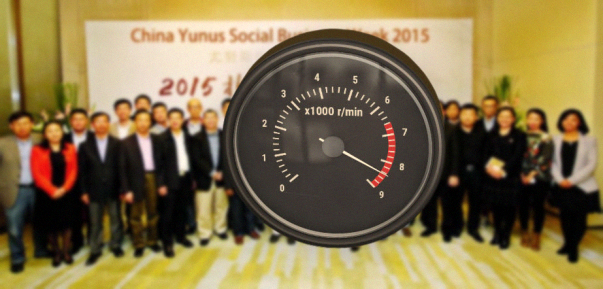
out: 8400 rpm
